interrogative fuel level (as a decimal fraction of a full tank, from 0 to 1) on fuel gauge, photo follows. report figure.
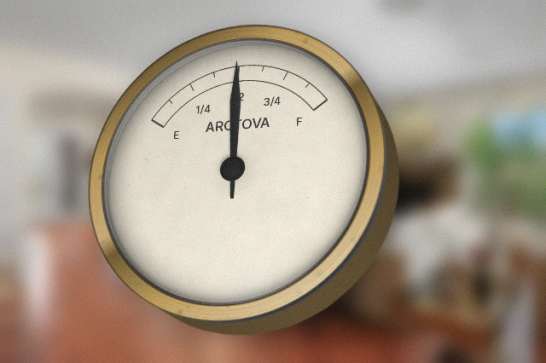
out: 0.5
